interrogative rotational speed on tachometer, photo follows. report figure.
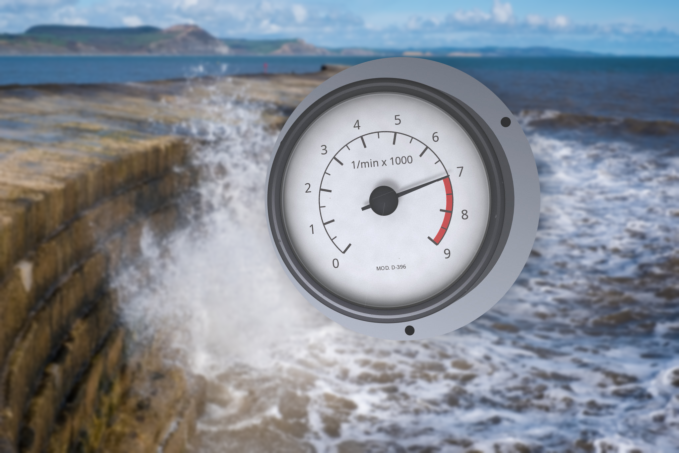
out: 7000 rpm
